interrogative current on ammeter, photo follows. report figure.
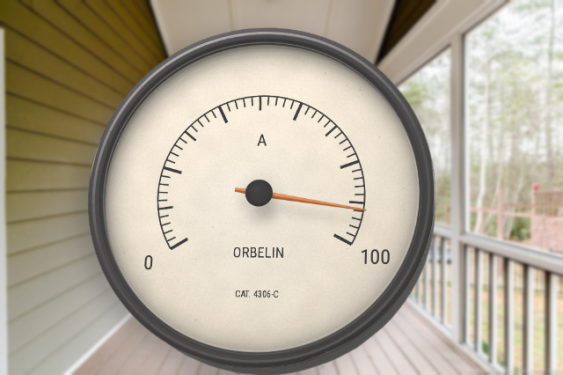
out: 92 A
